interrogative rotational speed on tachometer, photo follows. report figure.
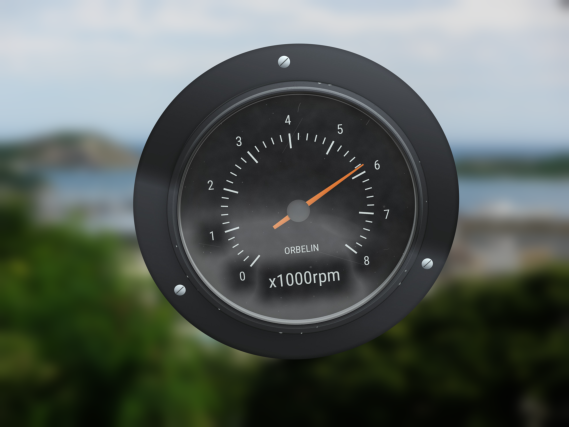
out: 5800 rpm
